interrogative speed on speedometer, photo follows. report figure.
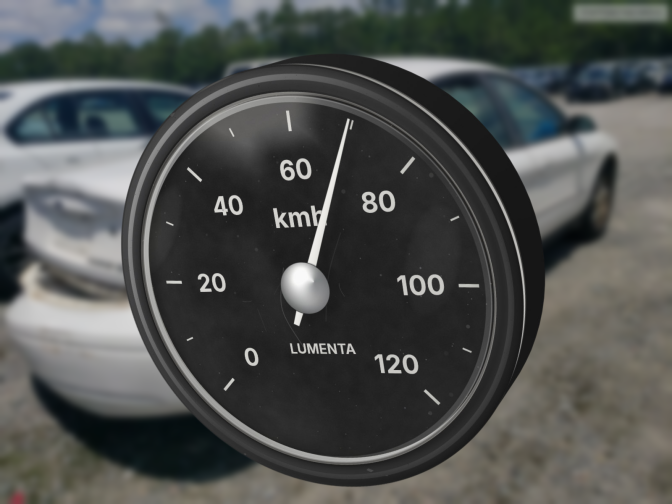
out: 70 km/h
